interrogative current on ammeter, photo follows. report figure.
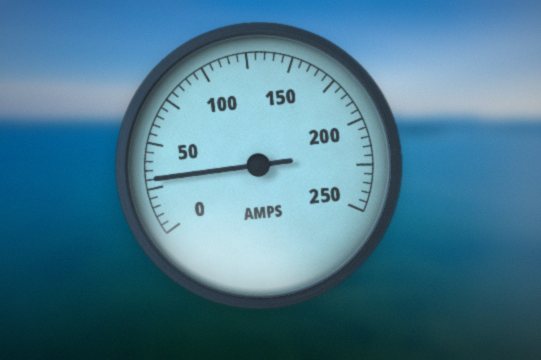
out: 30 A
